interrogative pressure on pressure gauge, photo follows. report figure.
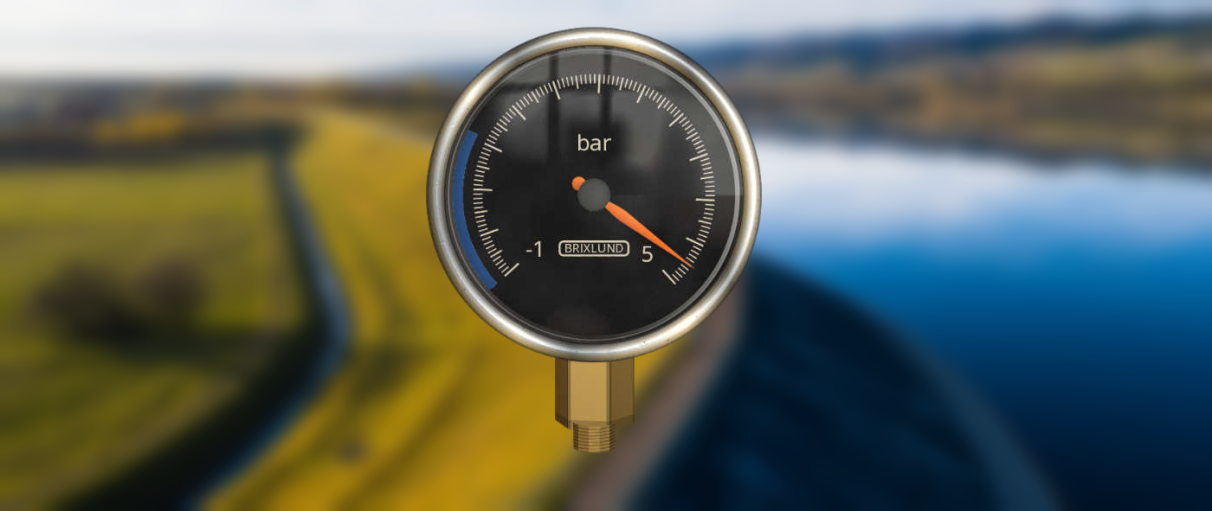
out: 4.75 bar
